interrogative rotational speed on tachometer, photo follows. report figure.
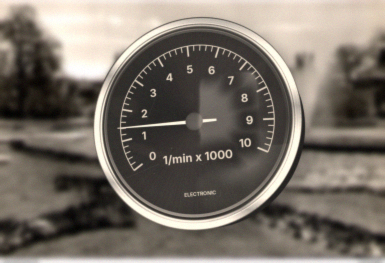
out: 1400 rpm
